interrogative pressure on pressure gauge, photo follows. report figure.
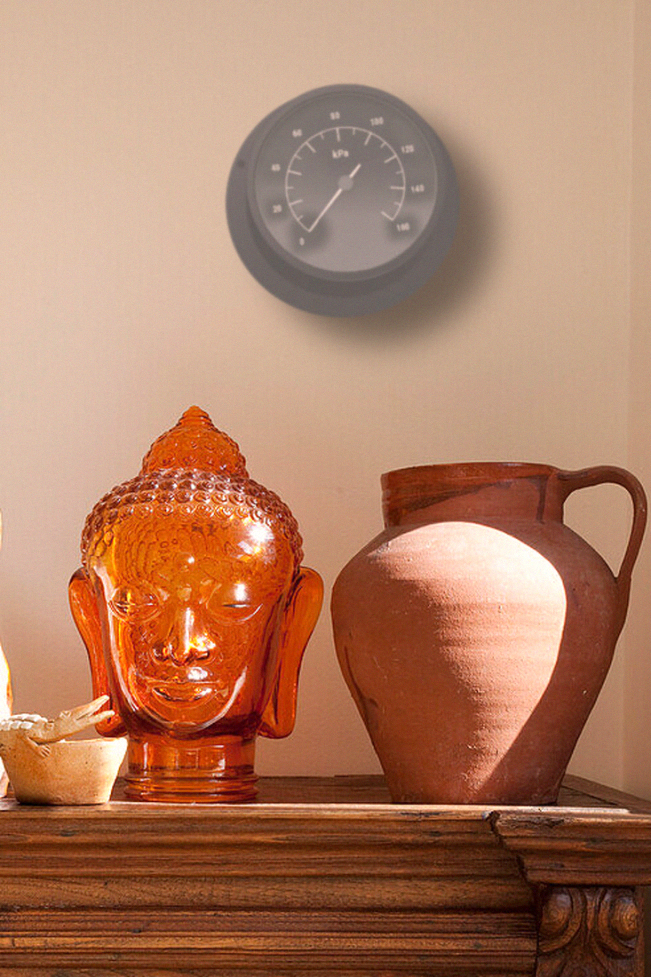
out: 0 kPa
